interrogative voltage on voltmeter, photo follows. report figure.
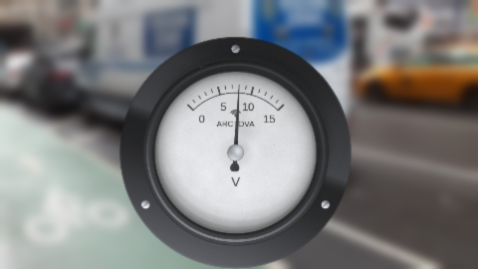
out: 8 V
